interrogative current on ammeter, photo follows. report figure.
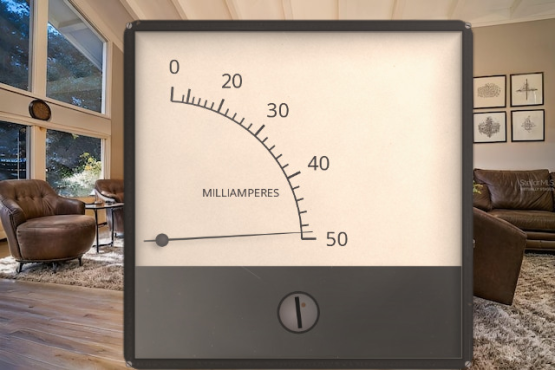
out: 49 mA
